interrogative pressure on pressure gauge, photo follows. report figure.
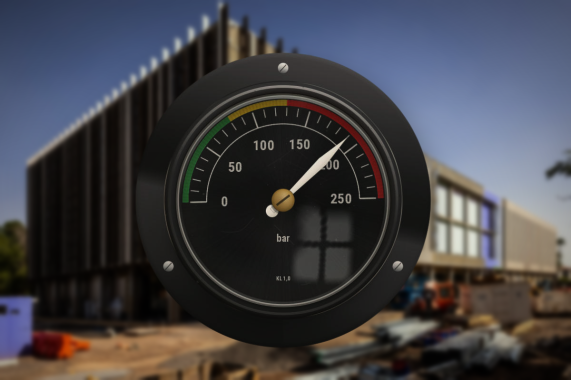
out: 190 bar
